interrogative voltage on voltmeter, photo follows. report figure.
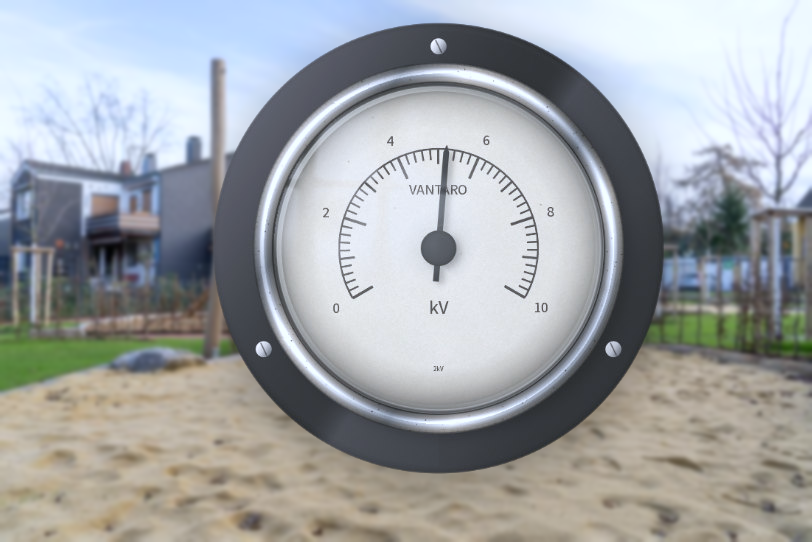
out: 5.2 kV
